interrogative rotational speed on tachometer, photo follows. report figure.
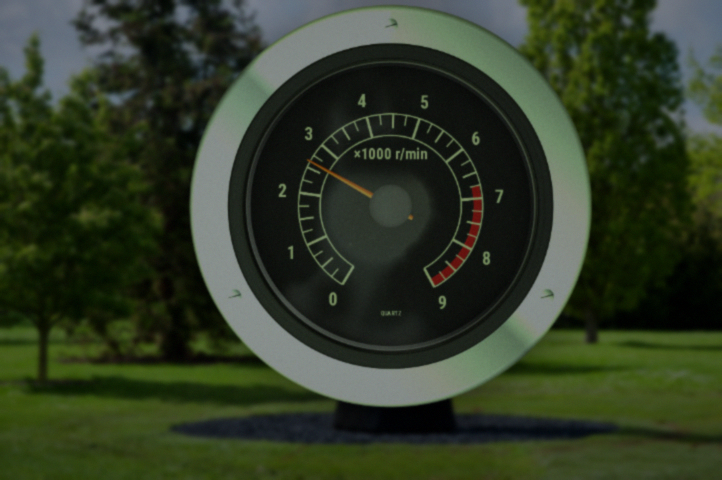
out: 2625 rpm
